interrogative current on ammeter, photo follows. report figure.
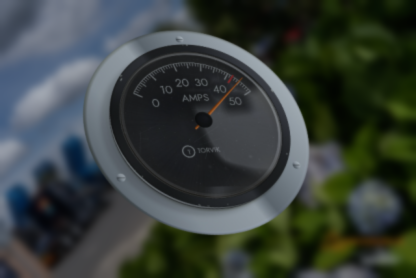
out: 45 A
